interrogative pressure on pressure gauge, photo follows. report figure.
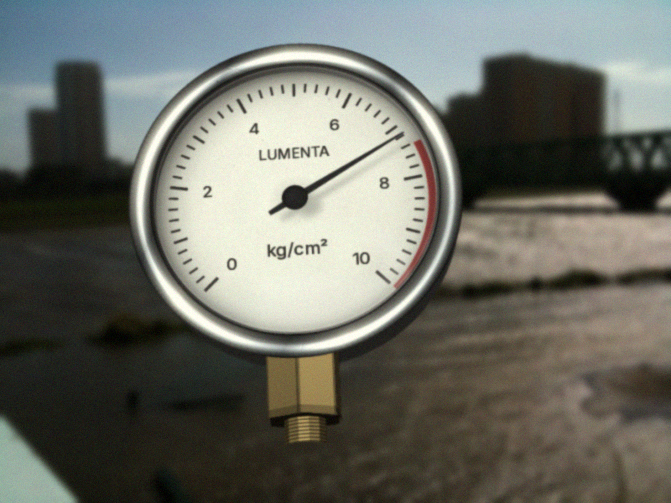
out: 7.2 kg/cm²
